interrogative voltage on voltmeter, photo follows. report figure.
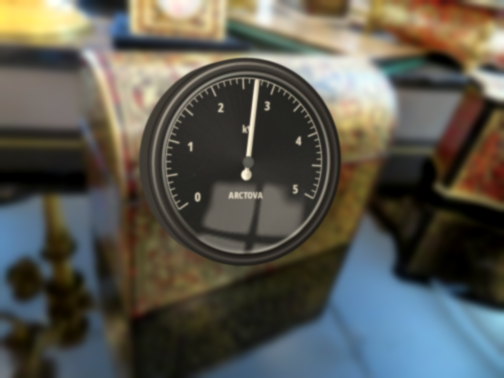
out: 2.7 kV
